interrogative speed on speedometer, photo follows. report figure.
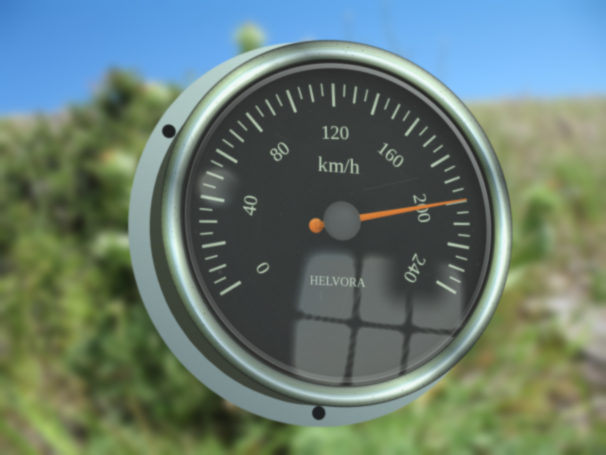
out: 200 km/h
